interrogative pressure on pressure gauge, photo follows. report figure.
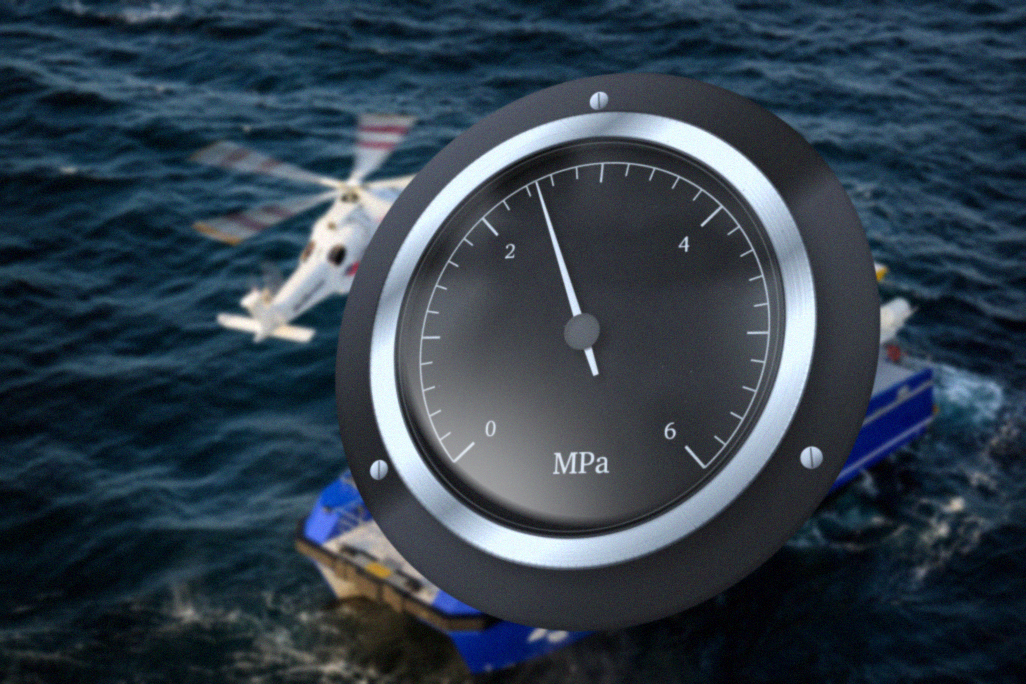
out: 2.5 MPa
